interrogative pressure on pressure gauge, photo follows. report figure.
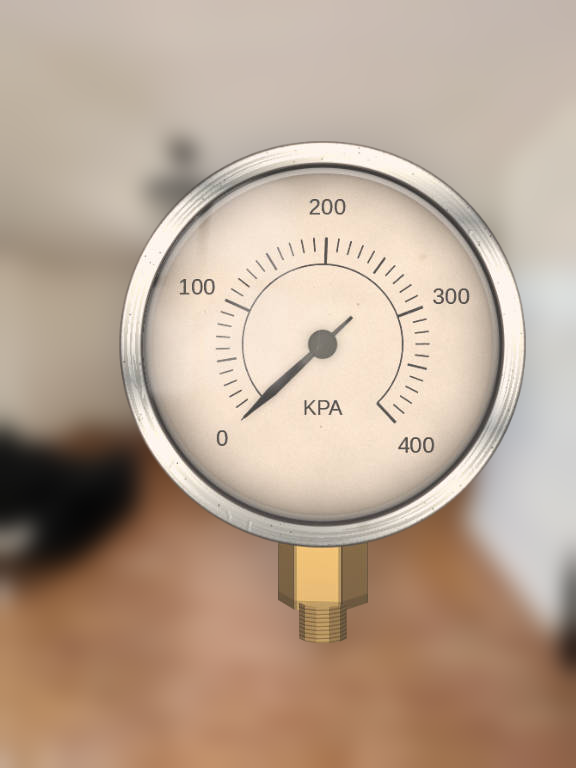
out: 0 kPa
